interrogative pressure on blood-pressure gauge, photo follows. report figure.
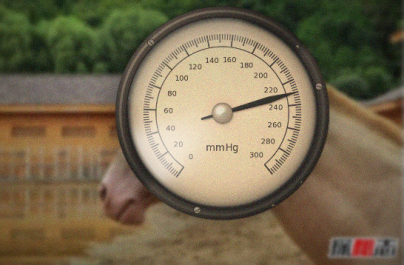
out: 230 mmHg
